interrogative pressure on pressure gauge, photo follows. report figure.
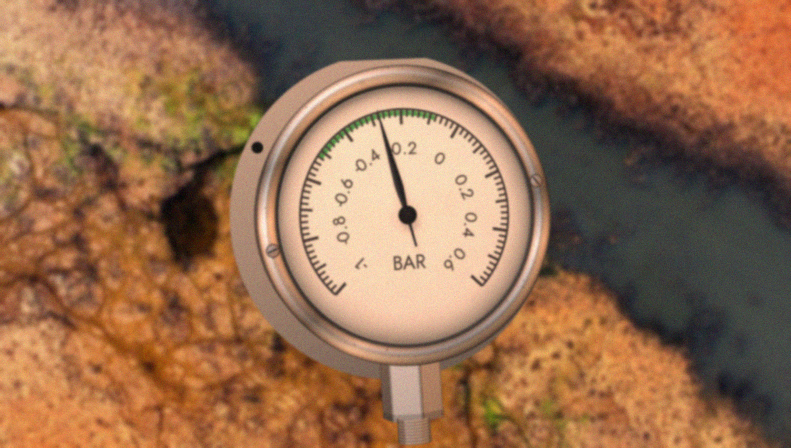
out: -0.28 bar
